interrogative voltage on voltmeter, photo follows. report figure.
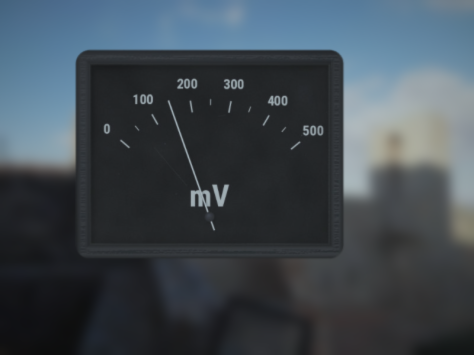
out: 150 mV
